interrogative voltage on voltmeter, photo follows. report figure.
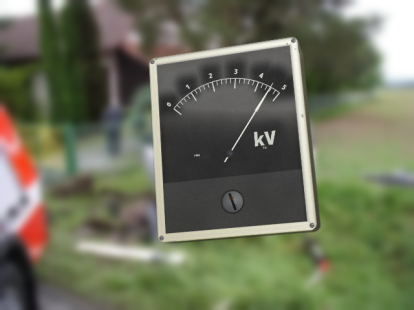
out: 4.6 kV
